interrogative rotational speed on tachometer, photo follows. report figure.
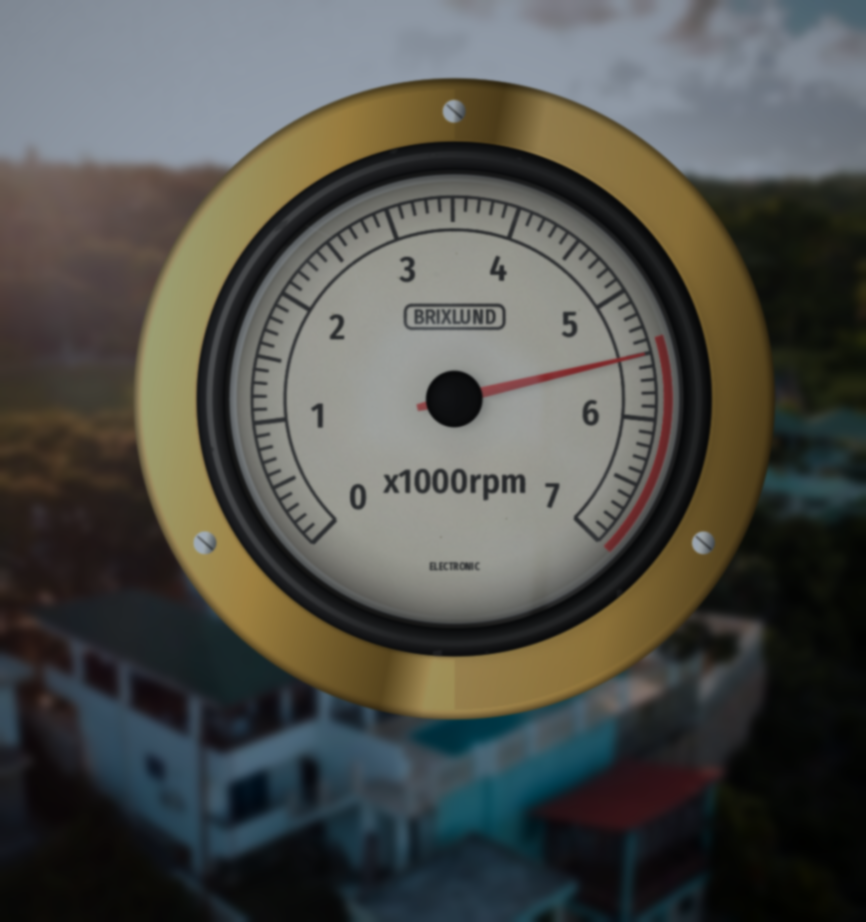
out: 5500 rpm
